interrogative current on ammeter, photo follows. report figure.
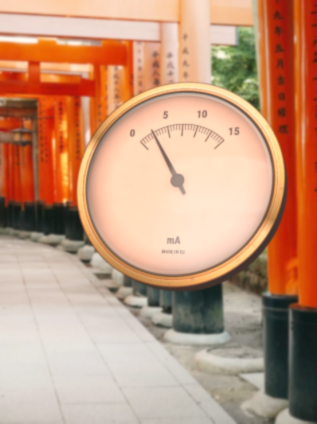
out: 2.5 mA
